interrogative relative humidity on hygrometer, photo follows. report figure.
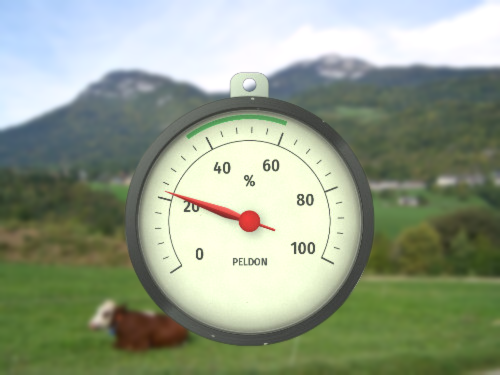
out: 22 %
